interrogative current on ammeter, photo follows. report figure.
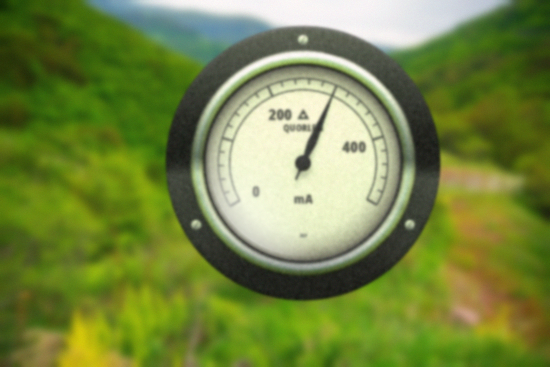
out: 300 mA
